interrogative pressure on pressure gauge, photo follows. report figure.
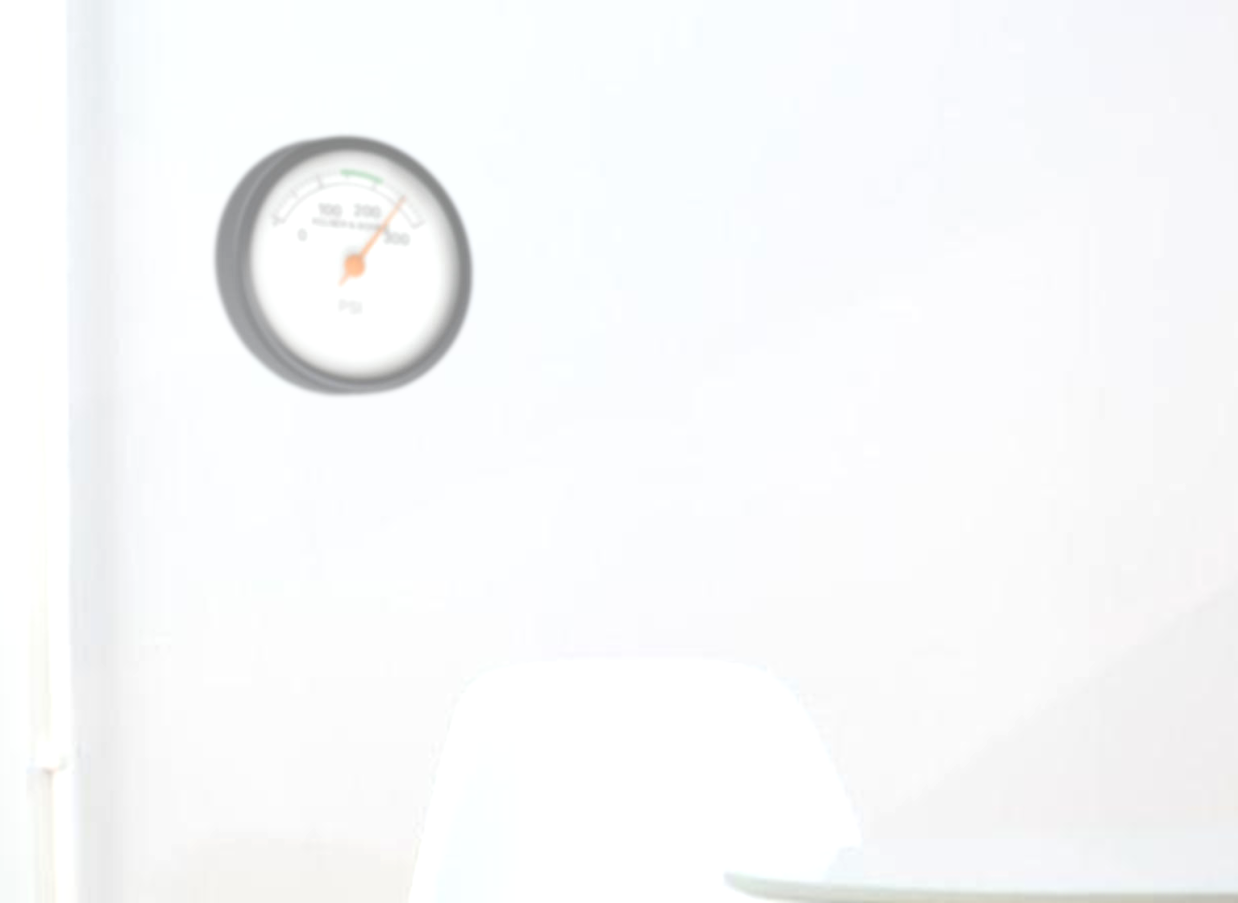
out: 250 psi
